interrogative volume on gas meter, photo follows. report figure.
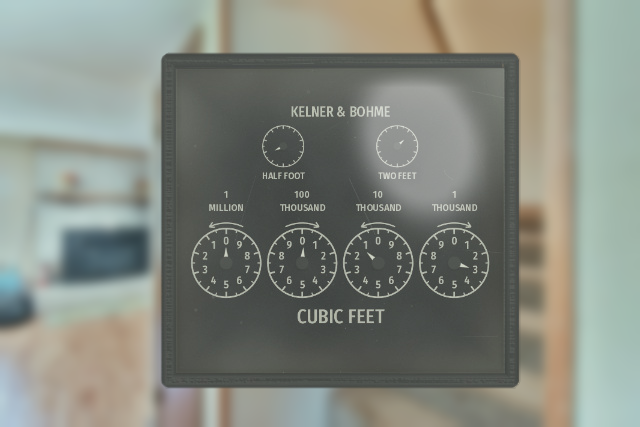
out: 1300 ft³
